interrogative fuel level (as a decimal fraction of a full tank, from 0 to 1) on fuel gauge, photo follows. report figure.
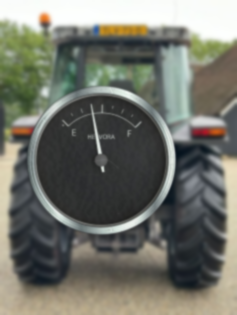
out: 0.375
